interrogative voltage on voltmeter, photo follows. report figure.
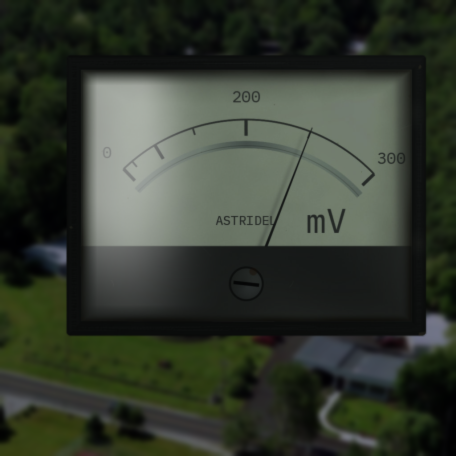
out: 250 mV
